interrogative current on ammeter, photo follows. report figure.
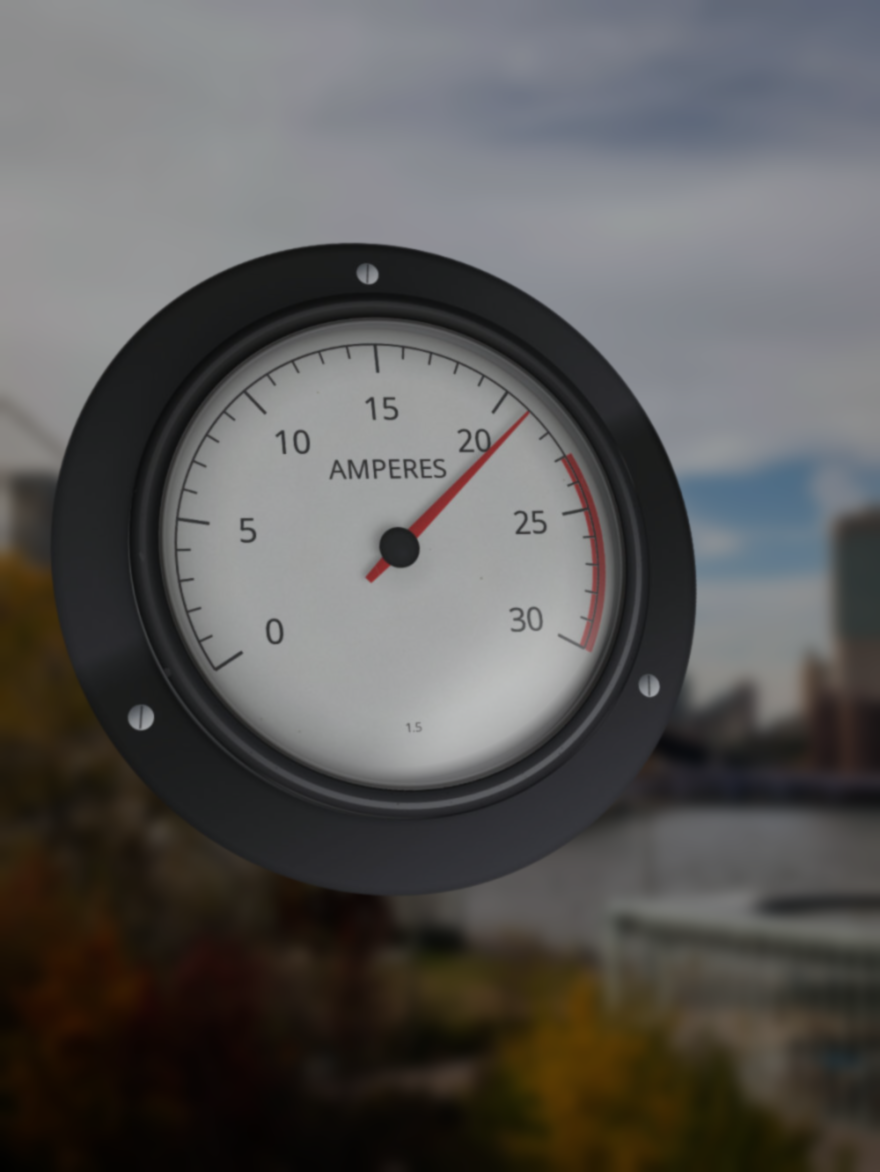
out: 21 A
